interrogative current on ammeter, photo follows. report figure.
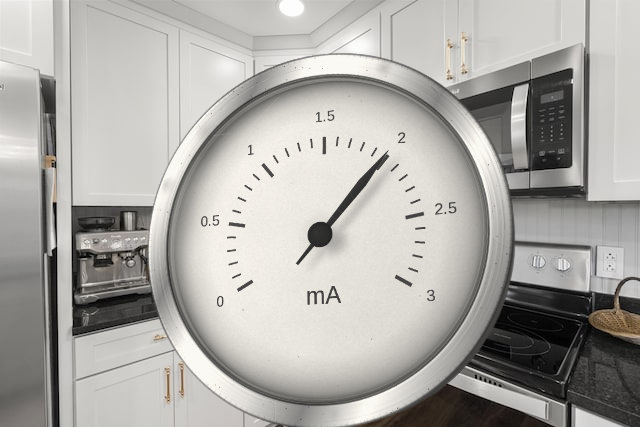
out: 2 mA
